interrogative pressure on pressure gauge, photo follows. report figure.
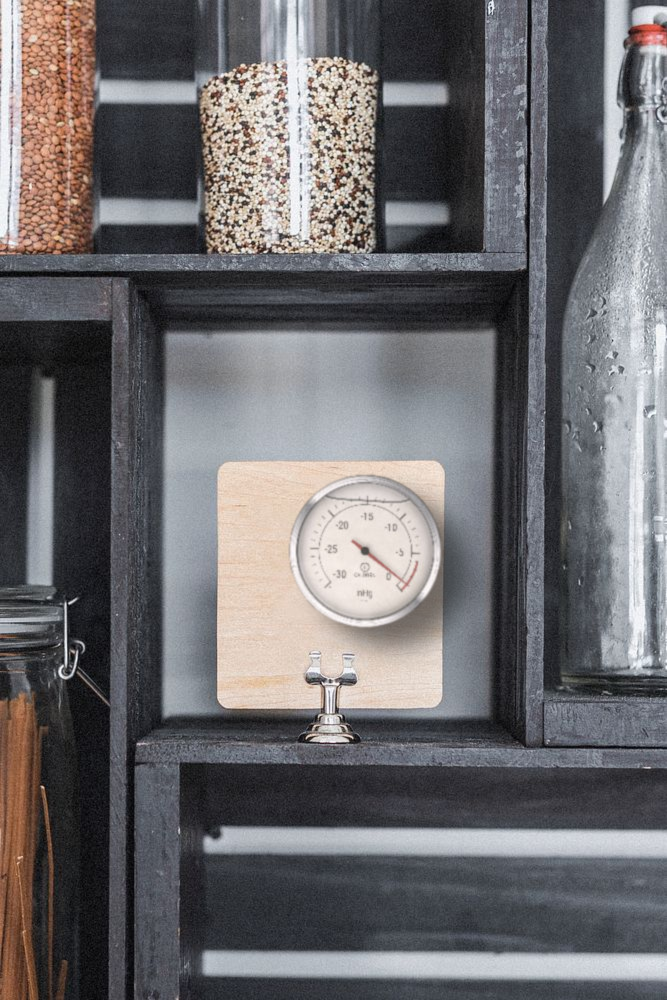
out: -1 inHg
